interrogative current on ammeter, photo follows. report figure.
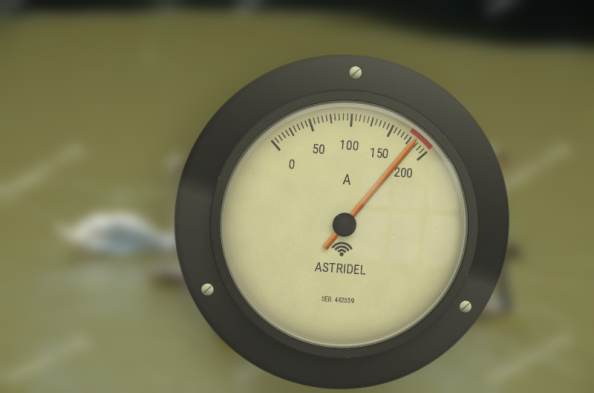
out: 180 A
